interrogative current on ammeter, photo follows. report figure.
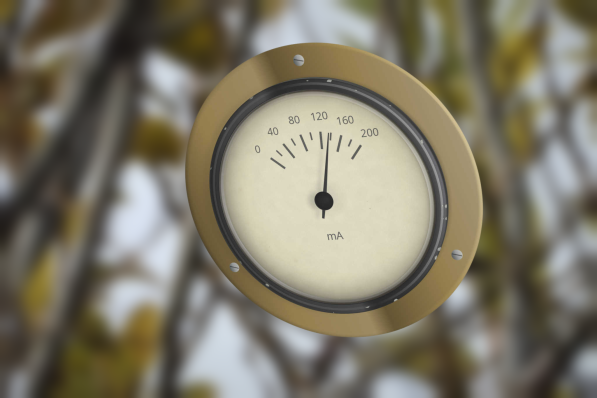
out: 140 mA
